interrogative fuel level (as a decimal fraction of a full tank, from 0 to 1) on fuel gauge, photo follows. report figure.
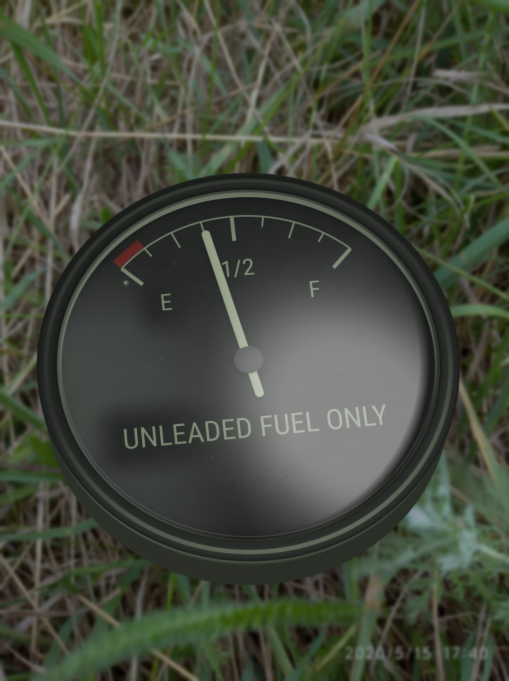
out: 0.375
